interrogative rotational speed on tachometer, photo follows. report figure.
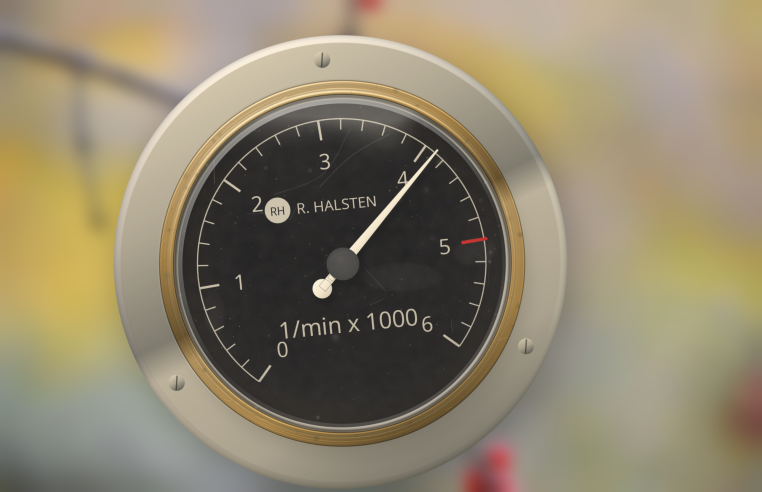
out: 4100 rpm
